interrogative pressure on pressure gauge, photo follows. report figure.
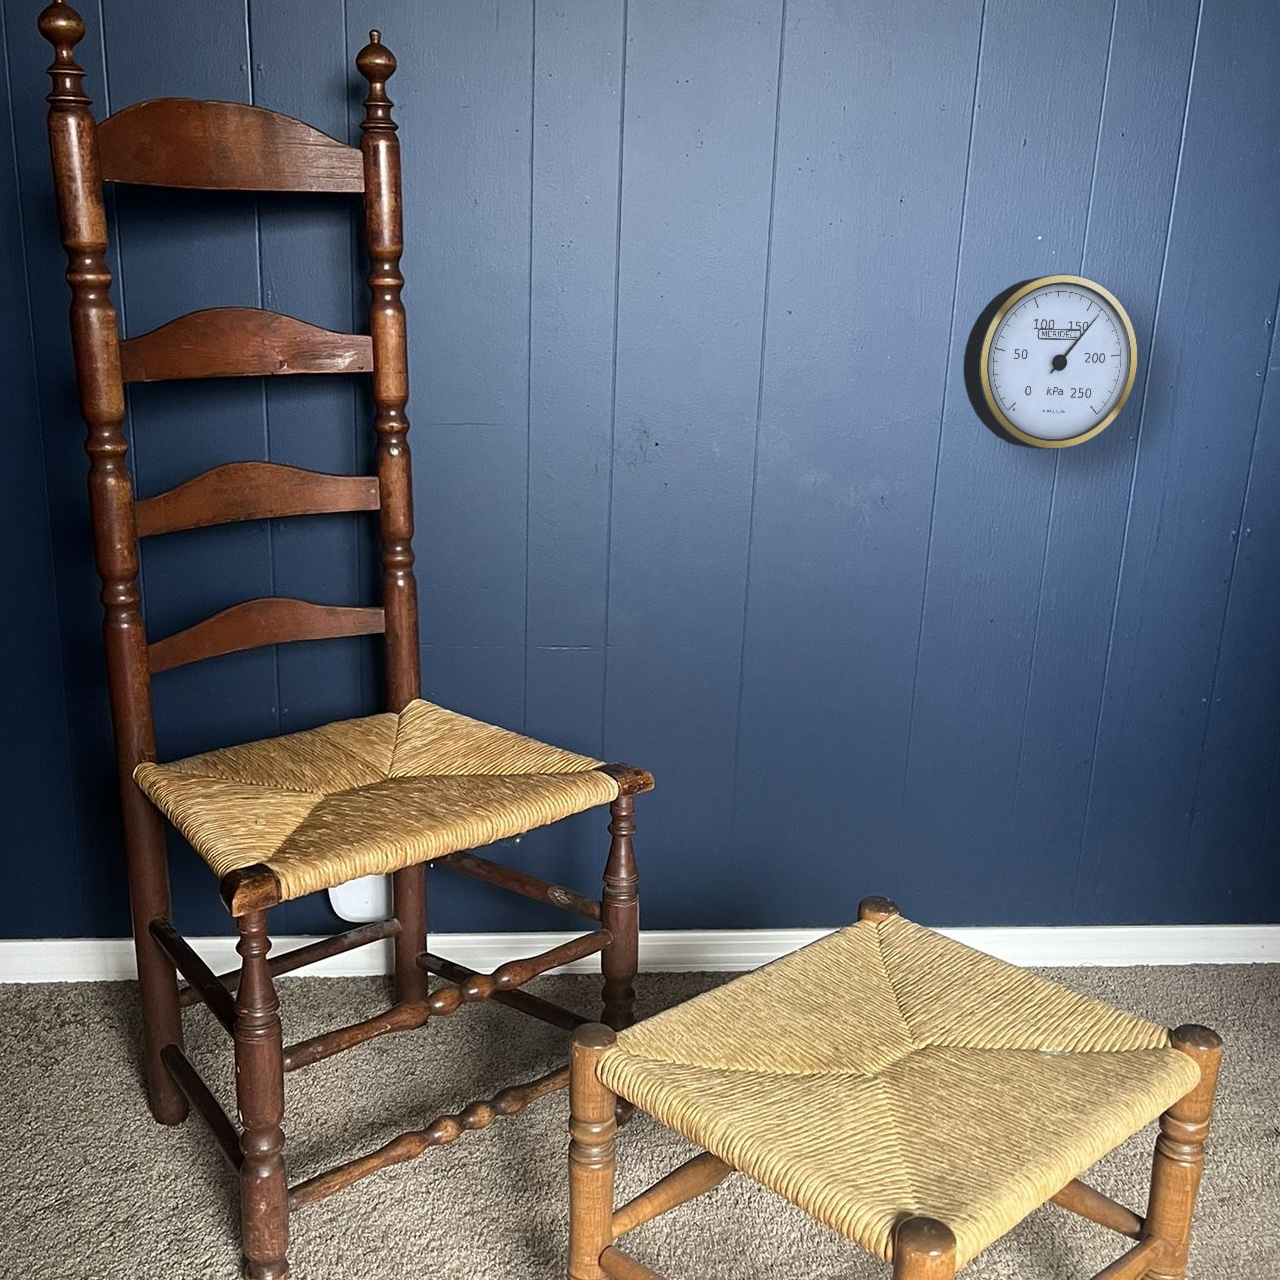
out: 160 kPa
